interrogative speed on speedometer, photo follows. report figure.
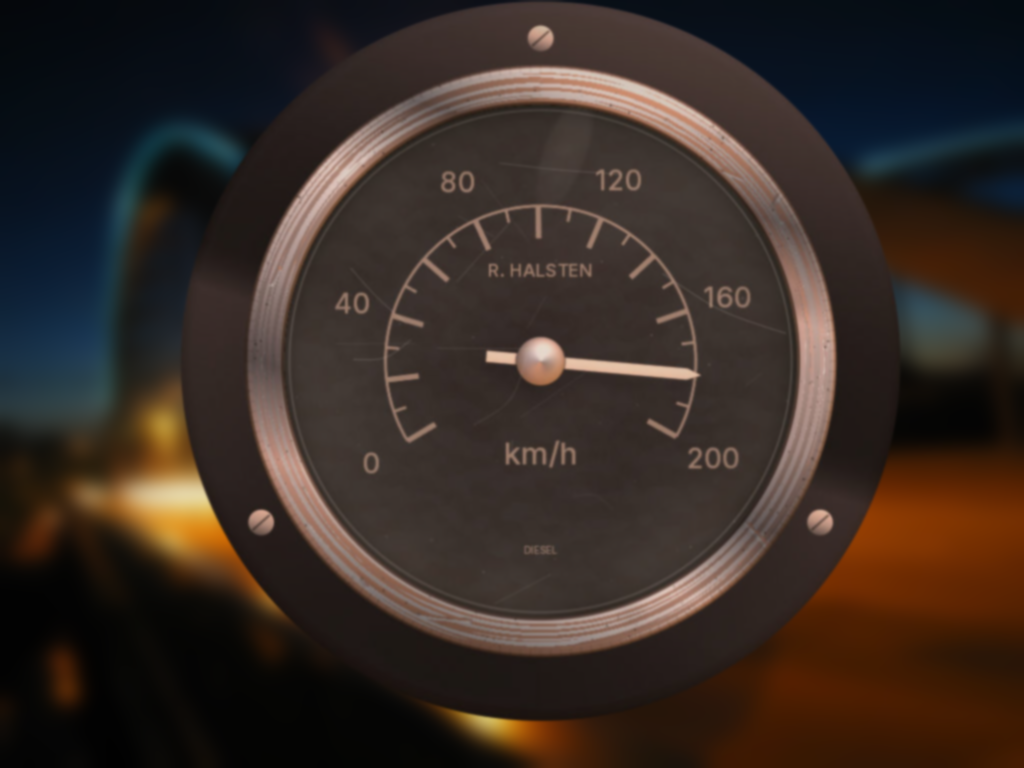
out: 180 km/h
